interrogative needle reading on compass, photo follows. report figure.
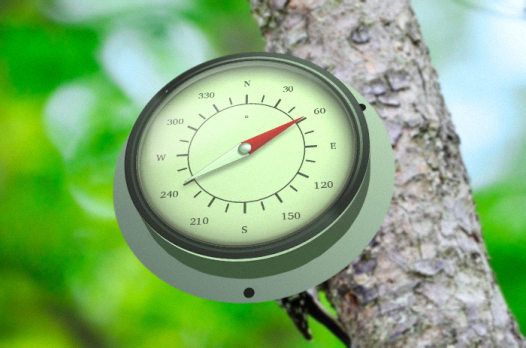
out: 60 °
